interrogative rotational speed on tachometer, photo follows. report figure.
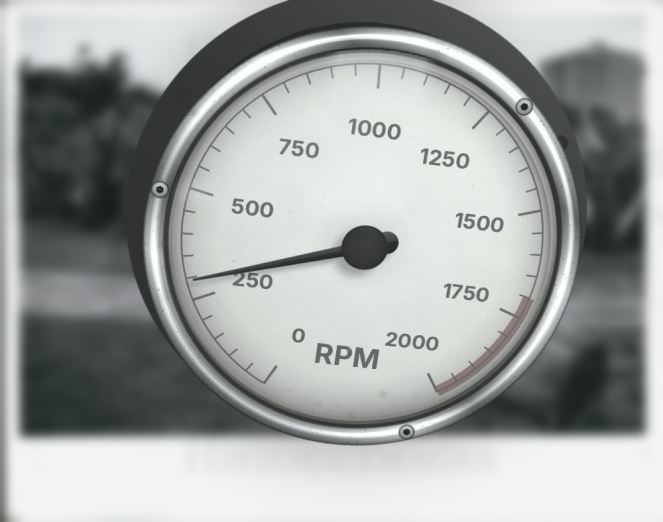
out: 300 rpm
